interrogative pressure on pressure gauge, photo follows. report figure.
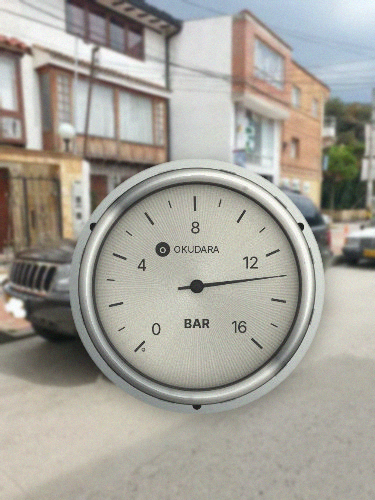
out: 13 bar
